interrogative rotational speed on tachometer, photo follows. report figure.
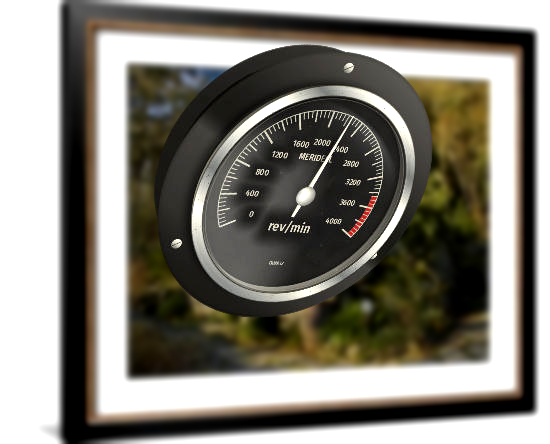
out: 2200 rpm
